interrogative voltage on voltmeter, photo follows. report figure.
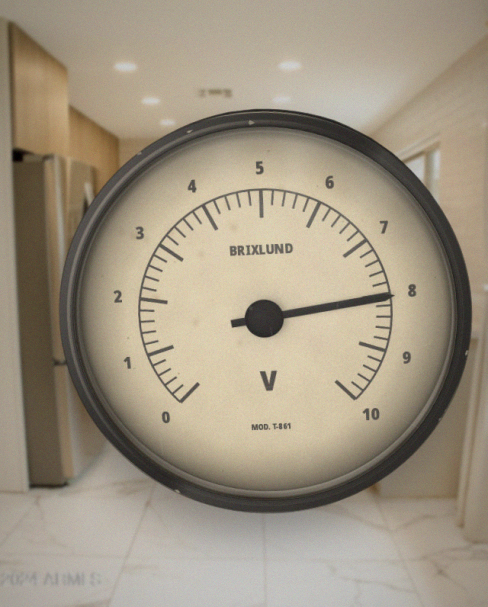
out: 8 V
